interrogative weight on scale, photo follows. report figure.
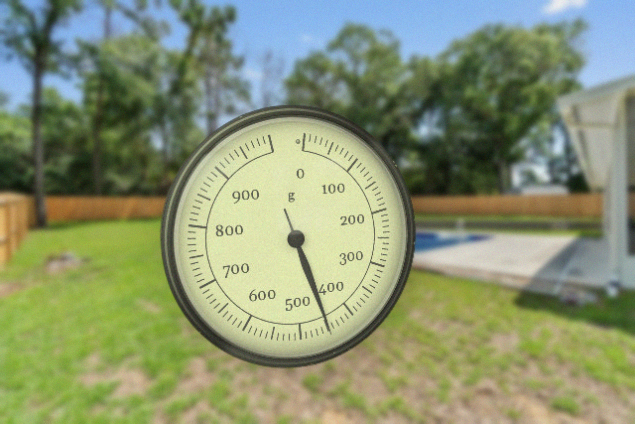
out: 450 g
